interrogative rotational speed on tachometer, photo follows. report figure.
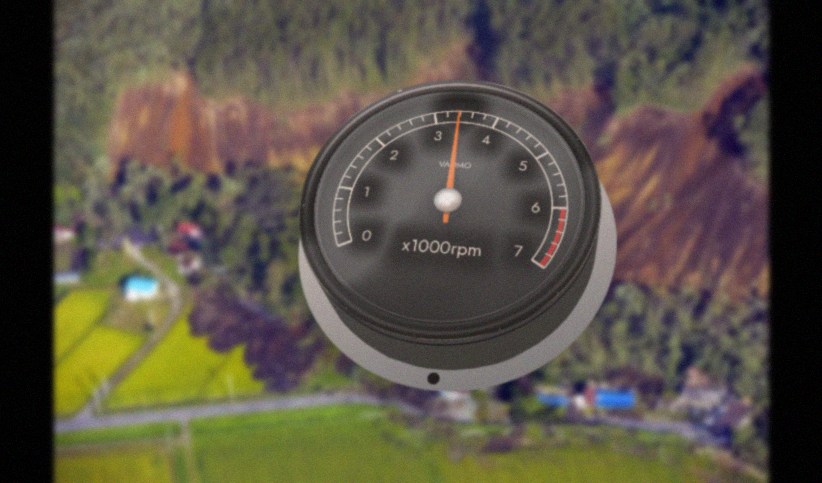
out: 3400 rpm
